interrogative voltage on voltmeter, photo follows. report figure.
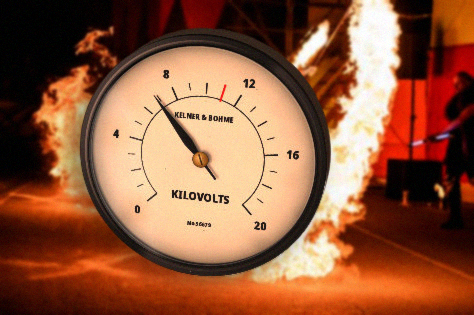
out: 7 kV
